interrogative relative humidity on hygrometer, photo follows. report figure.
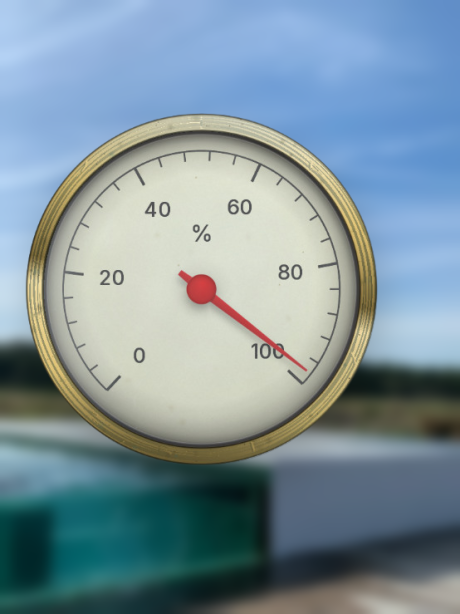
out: 98 %
